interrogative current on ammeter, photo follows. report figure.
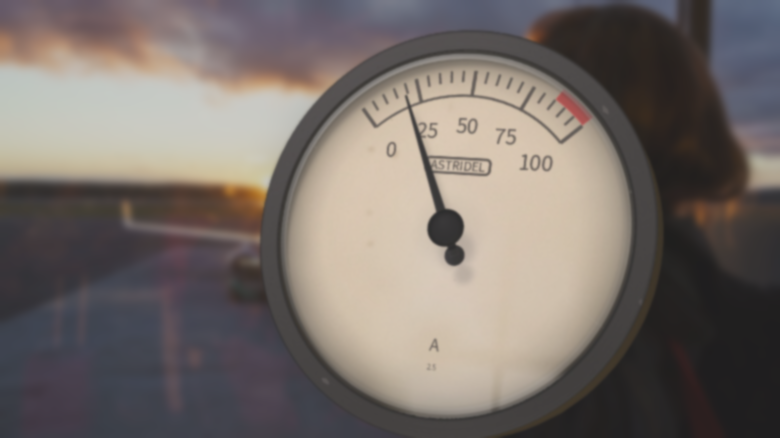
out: 20 A
